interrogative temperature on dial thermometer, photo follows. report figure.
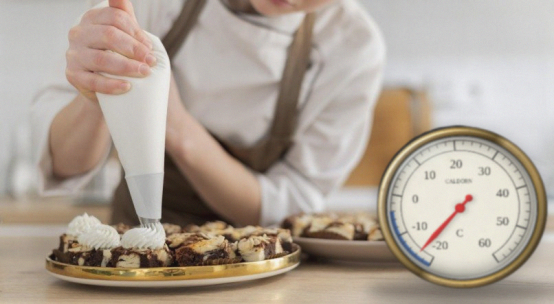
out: -16 °C
